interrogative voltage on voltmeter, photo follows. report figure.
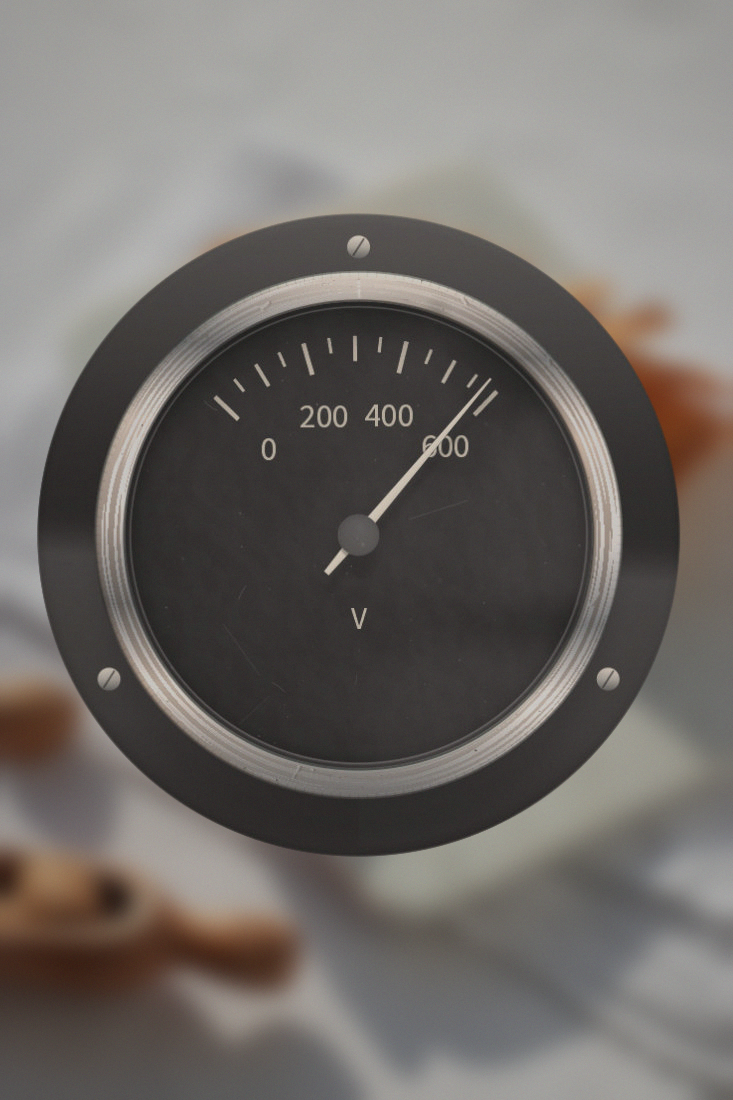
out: 575 V
